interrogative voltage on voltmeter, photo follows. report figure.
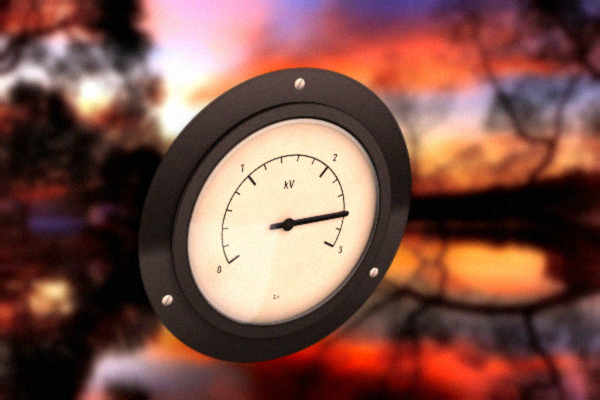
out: 2.6 kV
